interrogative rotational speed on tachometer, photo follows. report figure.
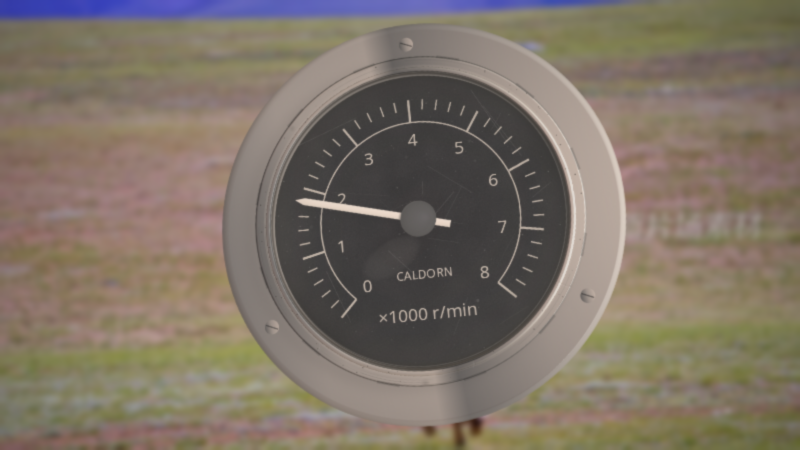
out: 1800 rpm
